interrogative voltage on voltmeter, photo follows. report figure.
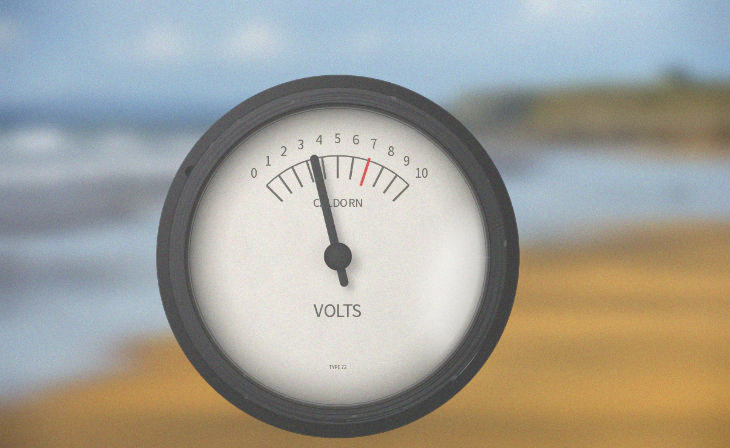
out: 3.5 V
